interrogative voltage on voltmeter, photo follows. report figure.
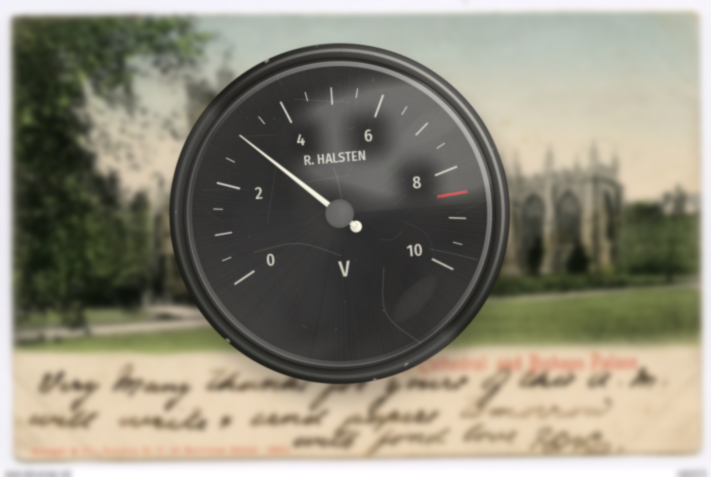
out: 3 V
